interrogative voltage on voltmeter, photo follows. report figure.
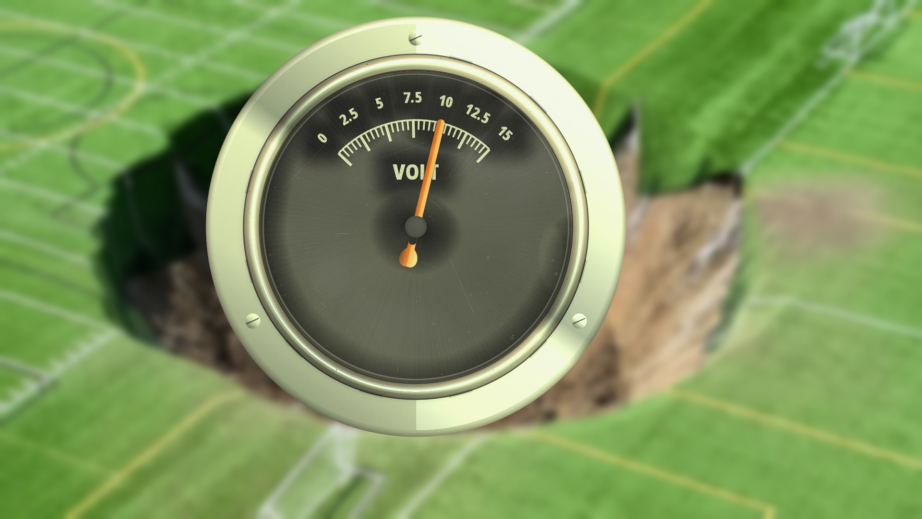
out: 10 V
